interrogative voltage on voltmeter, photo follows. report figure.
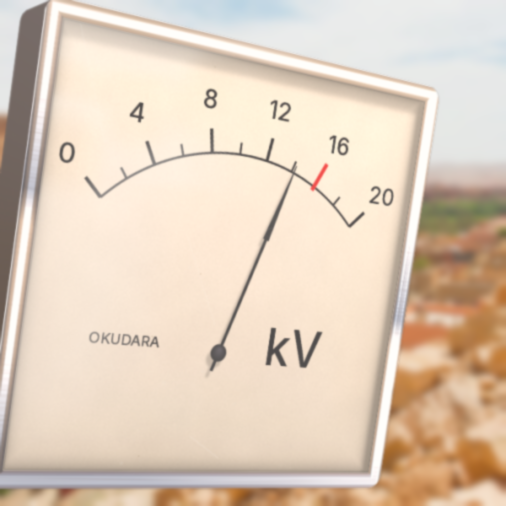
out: 14 kV
